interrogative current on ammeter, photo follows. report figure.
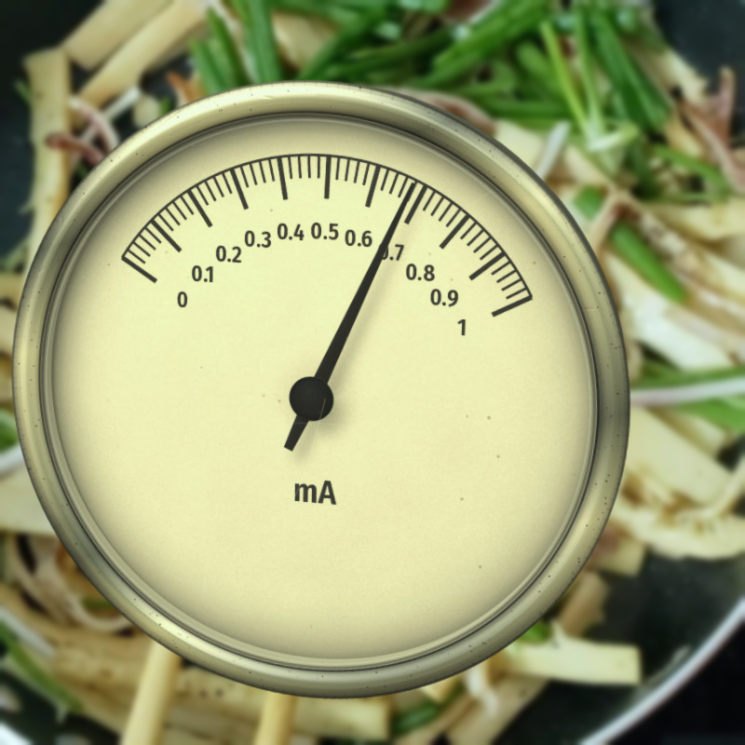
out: 0.68 mA
